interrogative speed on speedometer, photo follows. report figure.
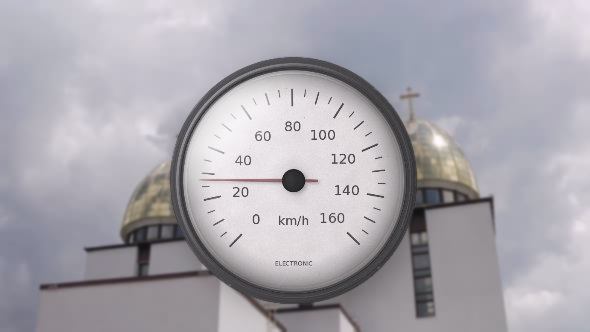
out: 27.5 km/h
